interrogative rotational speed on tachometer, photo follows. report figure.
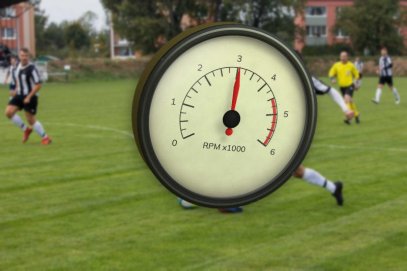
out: 3000 rpm
